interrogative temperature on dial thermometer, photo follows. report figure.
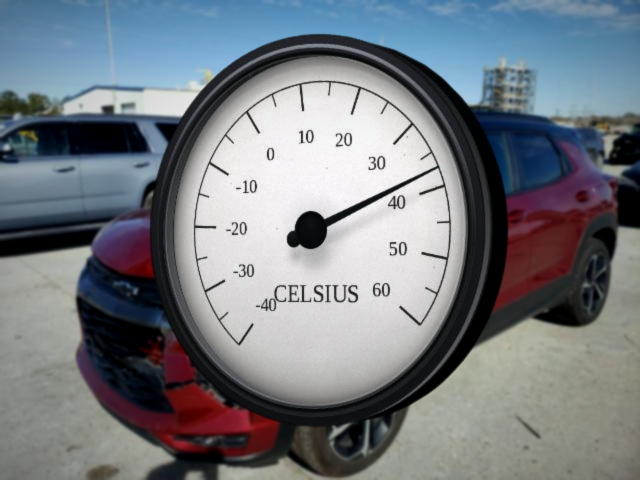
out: 37.5 °C
